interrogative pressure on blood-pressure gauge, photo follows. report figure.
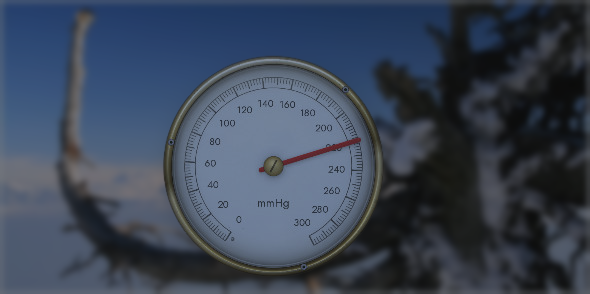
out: 220 mmHg
